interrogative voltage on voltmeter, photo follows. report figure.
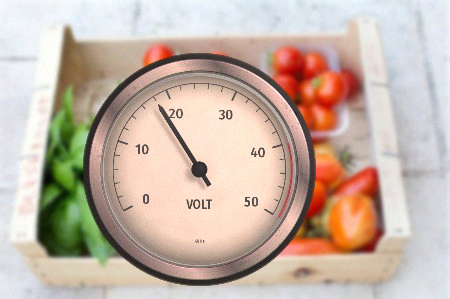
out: 18 V
